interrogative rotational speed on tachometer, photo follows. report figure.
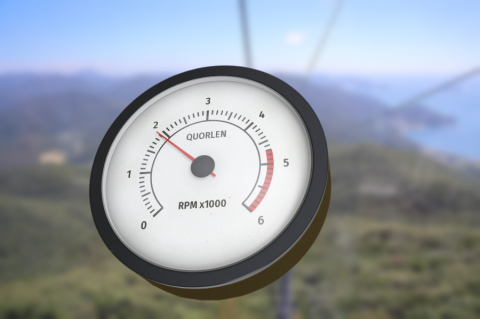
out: 1900 rpm
